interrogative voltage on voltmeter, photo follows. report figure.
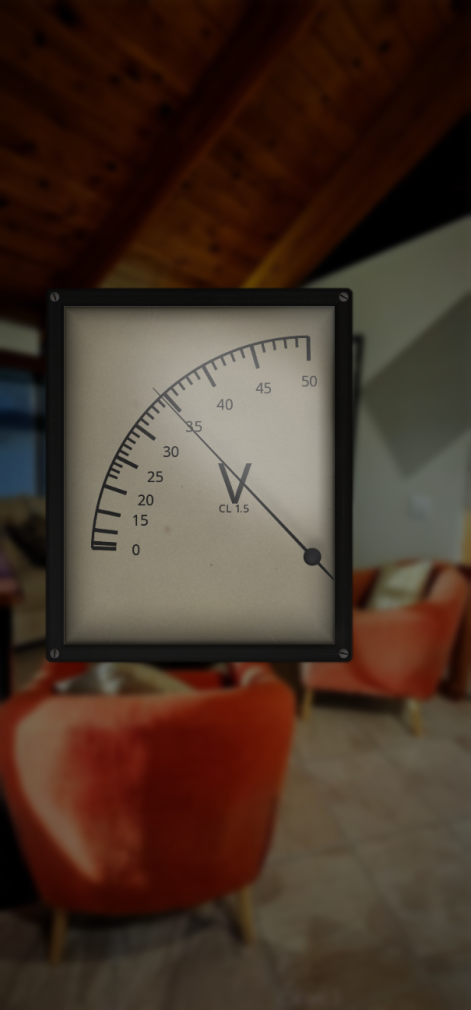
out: 34.5 V
